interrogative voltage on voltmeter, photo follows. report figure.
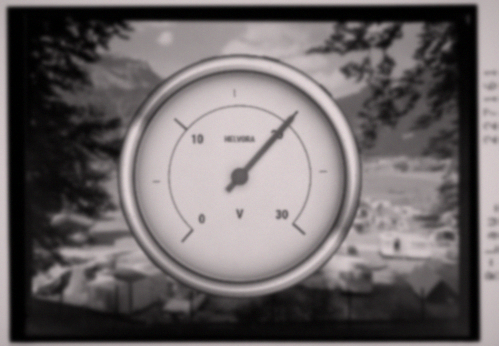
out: 20 V
